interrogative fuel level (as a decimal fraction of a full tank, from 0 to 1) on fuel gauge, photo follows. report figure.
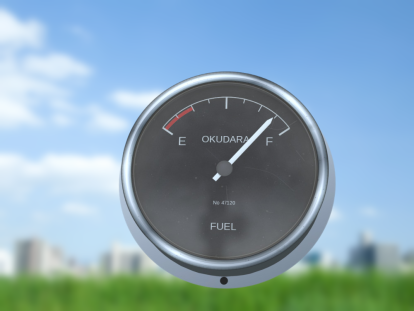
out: 0.875
